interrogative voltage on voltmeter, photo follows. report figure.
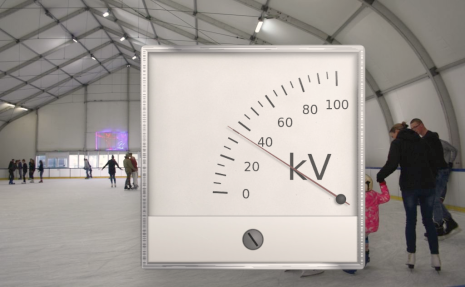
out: 35 kV
